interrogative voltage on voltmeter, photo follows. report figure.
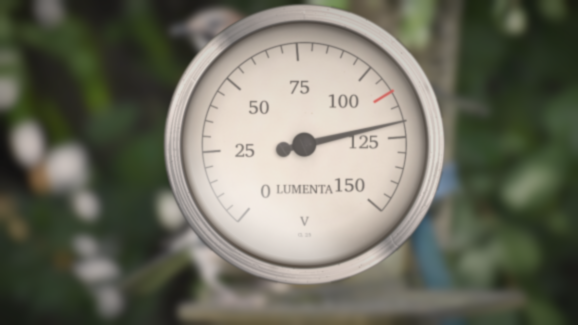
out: 120 V
